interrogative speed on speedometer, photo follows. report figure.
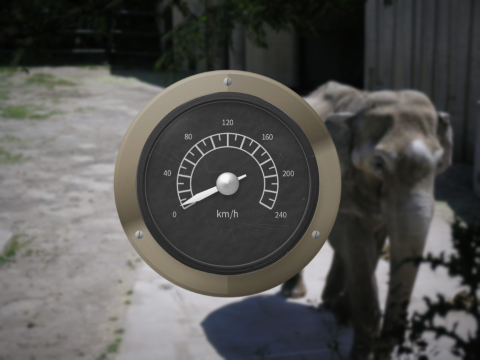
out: 5 km/h
